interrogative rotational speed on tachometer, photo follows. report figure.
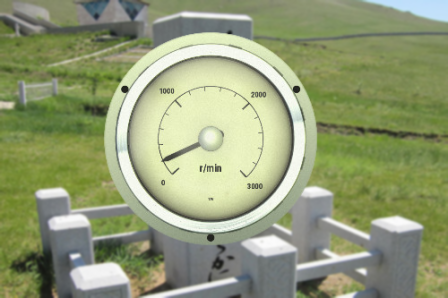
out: 200 rpm
